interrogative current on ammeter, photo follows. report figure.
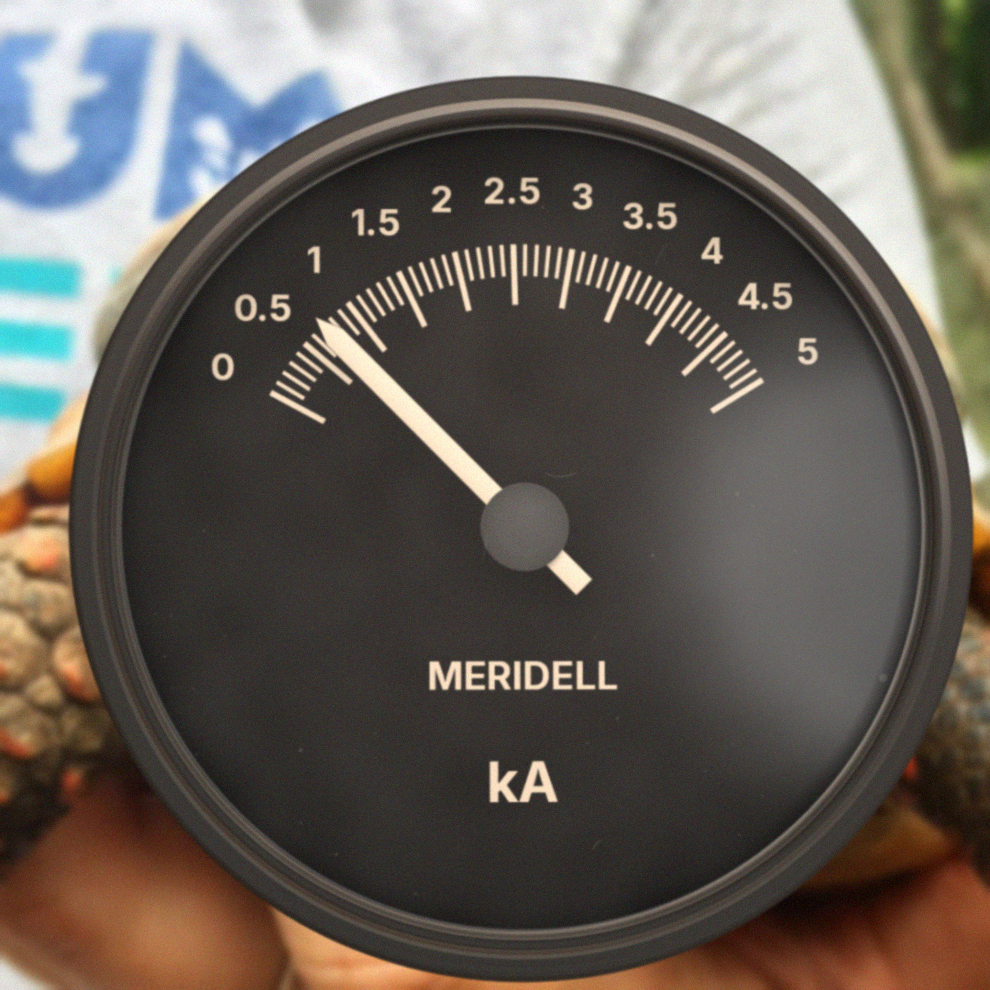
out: 0.7 kA
